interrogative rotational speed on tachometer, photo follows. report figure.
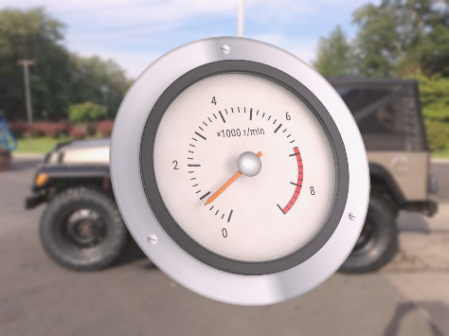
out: 800 rpm
